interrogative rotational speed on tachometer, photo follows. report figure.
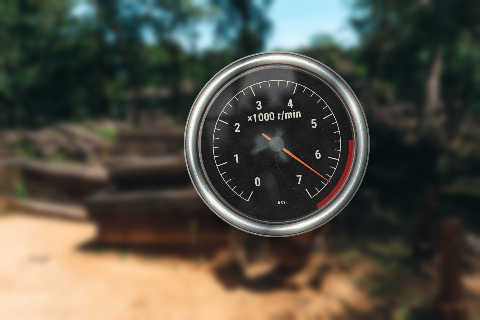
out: 6500 rpm
